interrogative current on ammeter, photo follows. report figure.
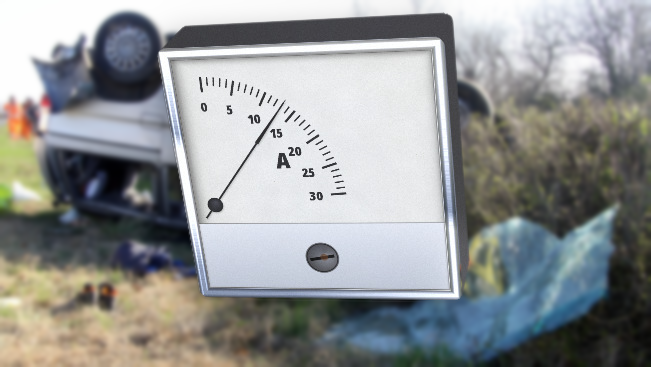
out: 13 A
